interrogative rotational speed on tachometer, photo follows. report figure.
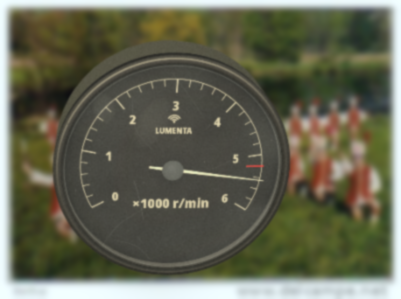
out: 5400 rpm
